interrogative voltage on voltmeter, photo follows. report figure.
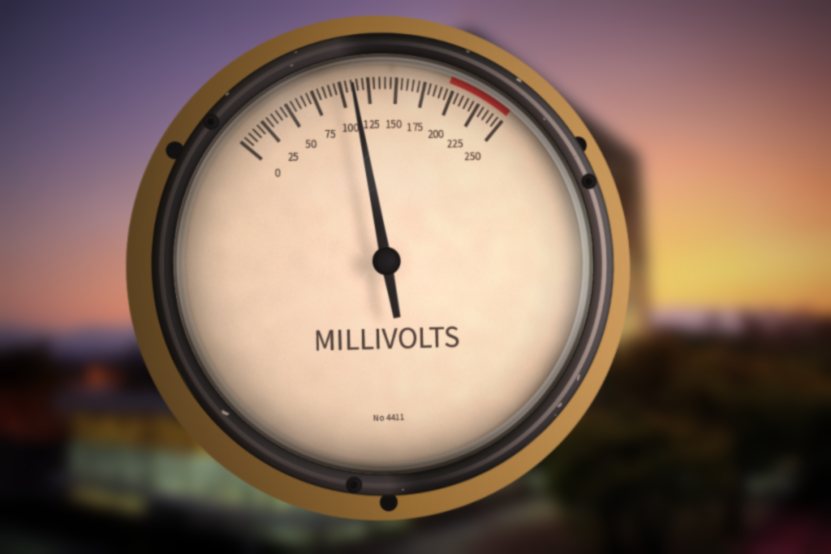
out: 110 mV
